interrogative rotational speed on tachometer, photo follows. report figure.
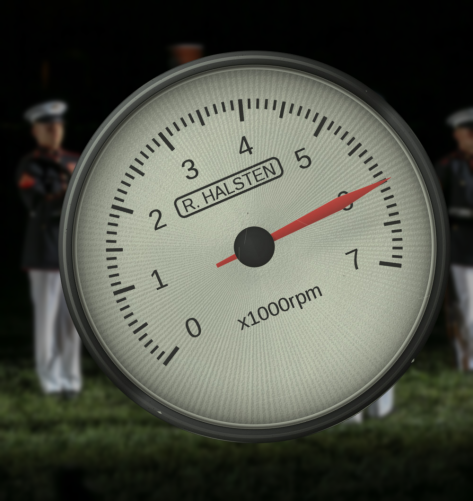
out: 6000 rpm
